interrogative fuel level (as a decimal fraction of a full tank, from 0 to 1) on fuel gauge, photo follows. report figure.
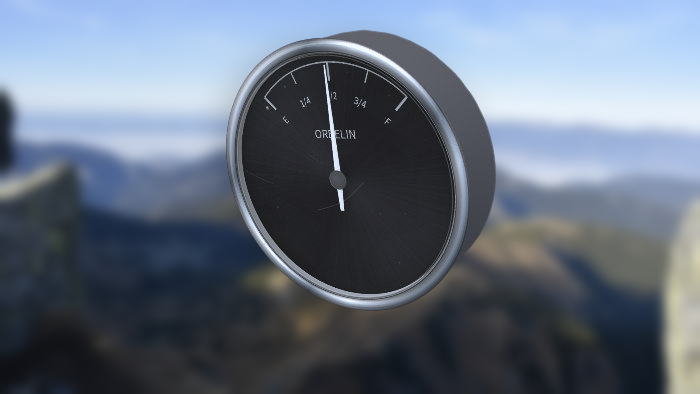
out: 0.5
